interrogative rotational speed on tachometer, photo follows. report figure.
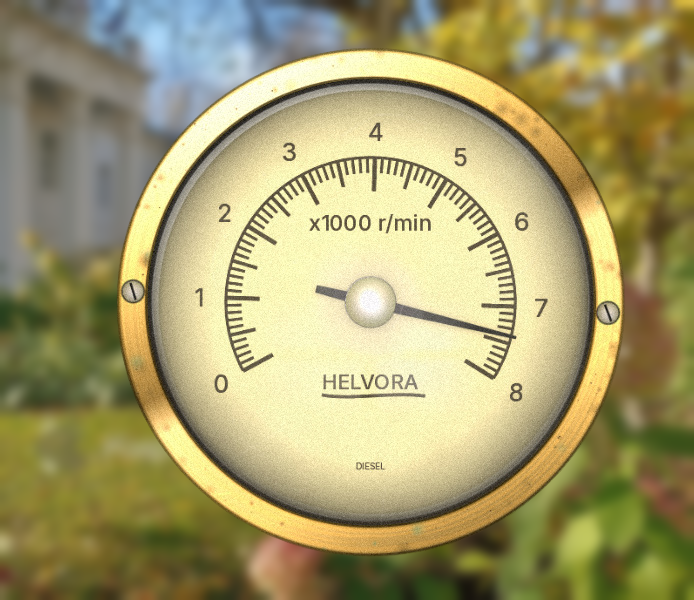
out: 7400 rpm
